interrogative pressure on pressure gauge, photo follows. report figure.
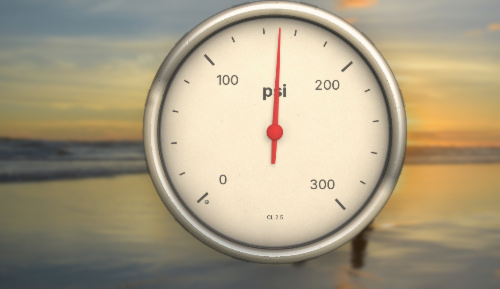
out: 150 psi
